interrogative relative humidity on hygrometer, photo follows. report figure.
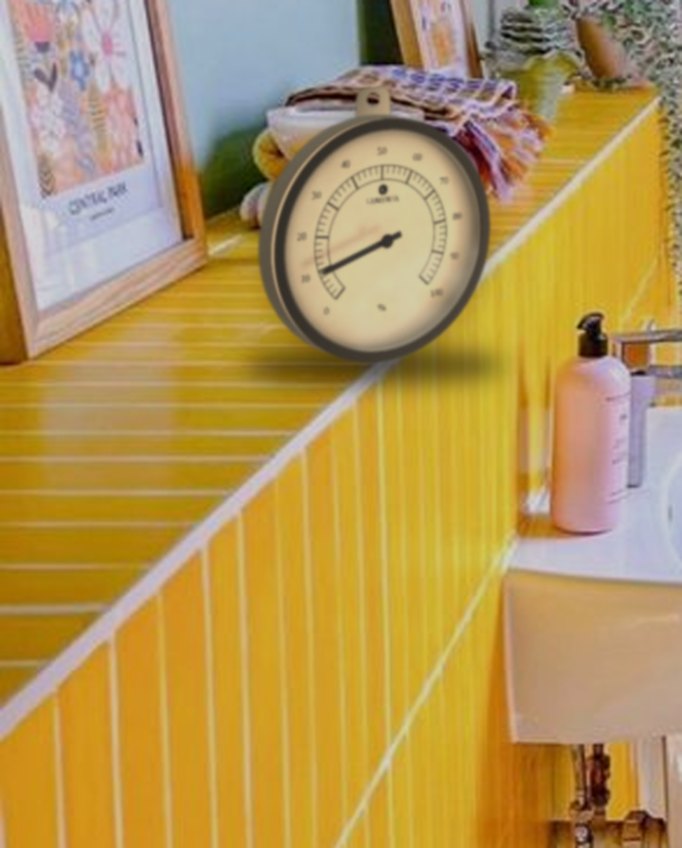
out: 10 %
